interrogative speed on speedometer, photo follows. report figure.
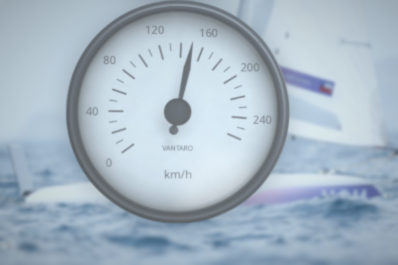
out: 150 km/h
